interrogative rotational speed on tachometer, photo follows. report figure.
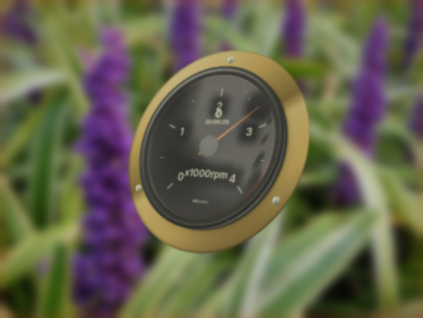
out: 2750 rpm
